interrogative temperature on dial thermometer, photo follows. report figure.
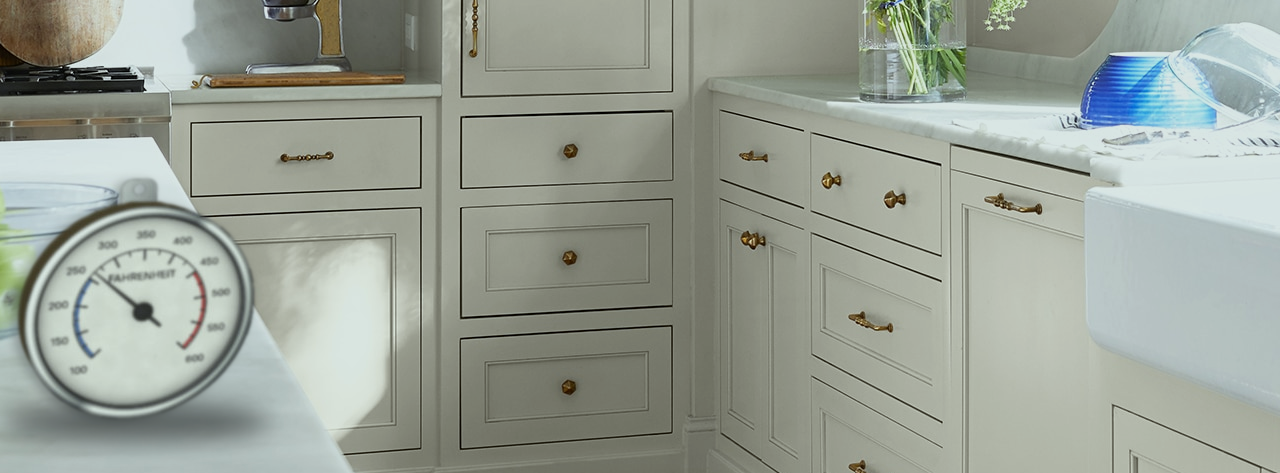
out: 262.5 °F
